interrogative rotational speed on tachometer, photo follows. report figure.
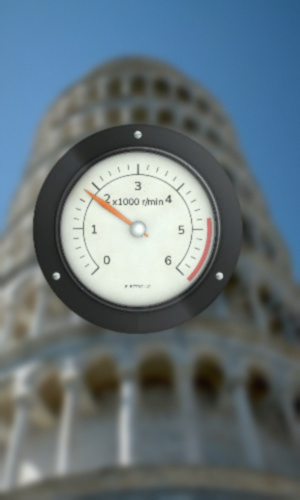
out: 1800 rpm
